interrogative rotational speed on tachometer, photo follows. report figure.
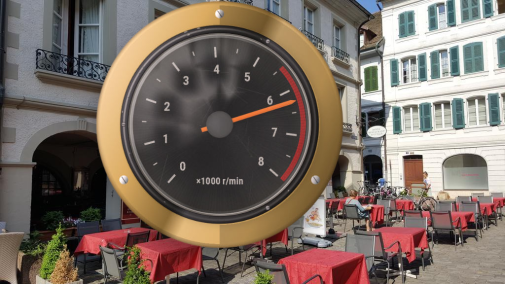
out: 6250 rpm
